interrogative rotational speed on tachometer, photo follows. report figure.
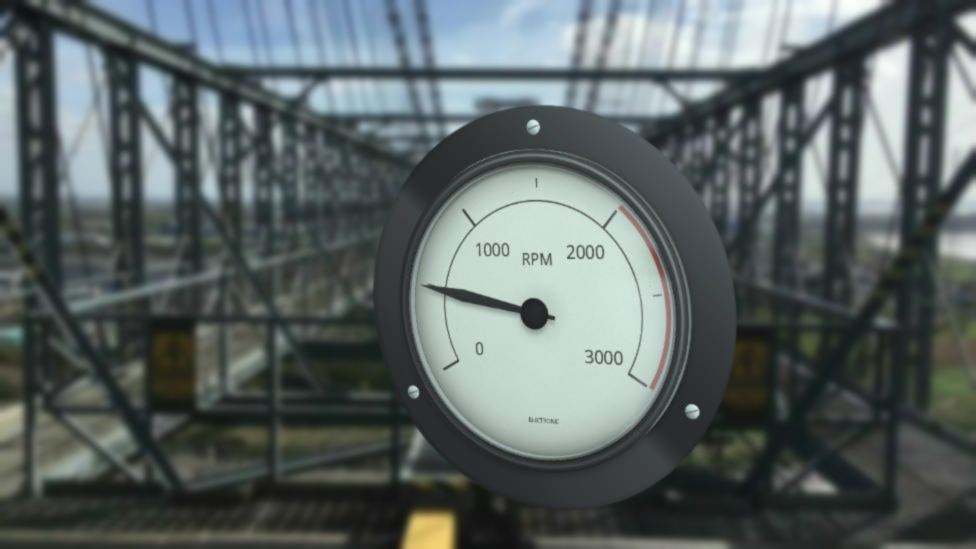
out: 500 rpm
